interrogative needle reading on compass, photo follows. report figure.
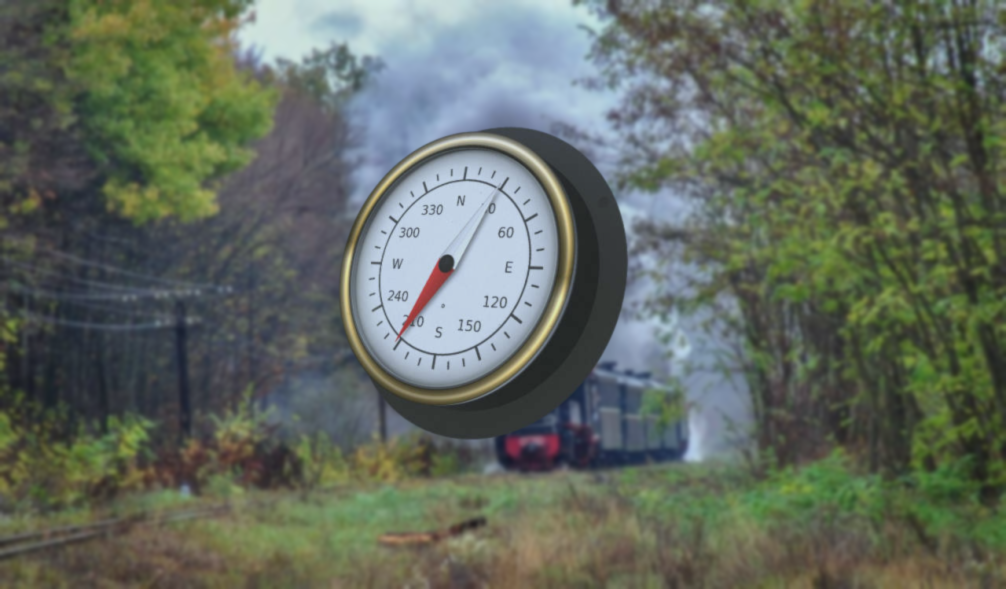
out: 210 °
